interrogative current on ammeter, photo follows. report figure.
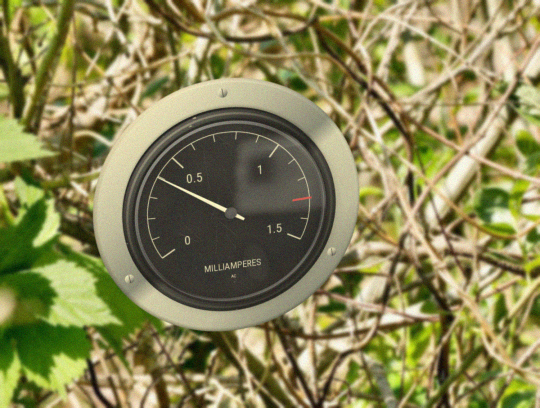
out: 0.4 mA
